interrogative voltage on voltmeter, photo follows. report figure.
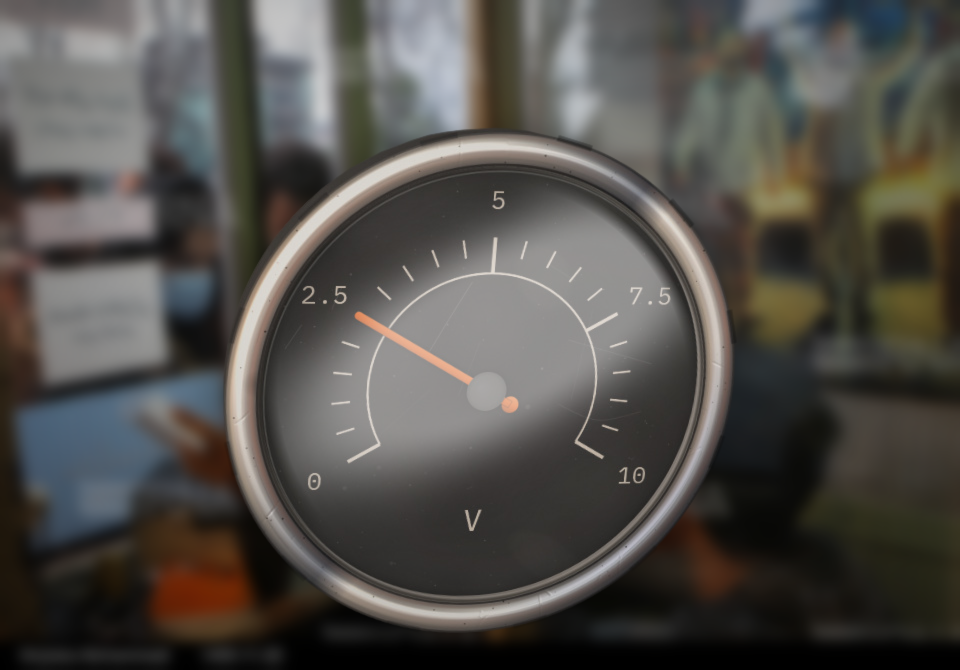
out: 2.5 V
